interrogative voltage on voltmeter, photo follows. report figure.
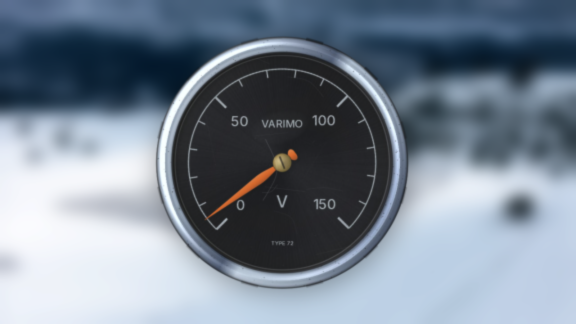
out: 5 V
